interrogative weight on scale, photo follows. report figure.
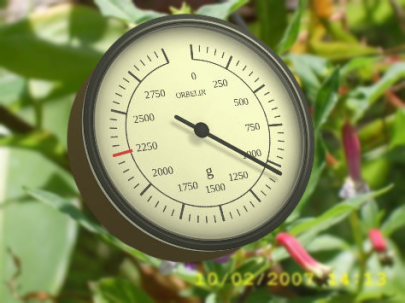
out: 1050 g
